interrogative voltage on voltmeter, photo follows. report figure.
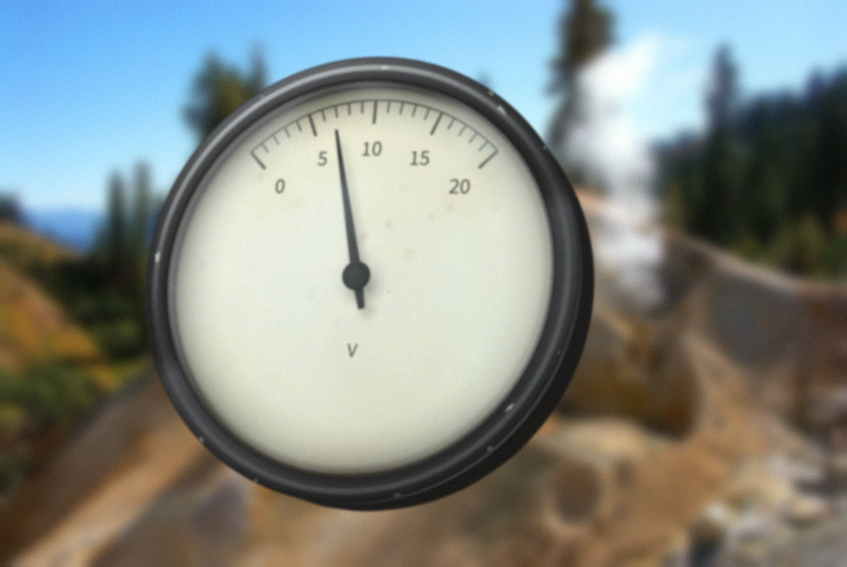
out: 7 V
